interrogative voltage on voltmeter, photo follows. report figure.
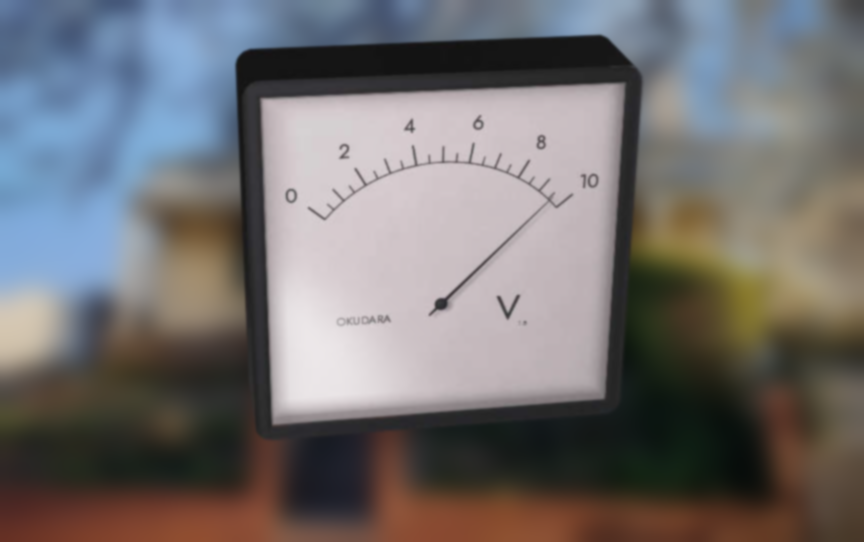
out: 9.5 V
